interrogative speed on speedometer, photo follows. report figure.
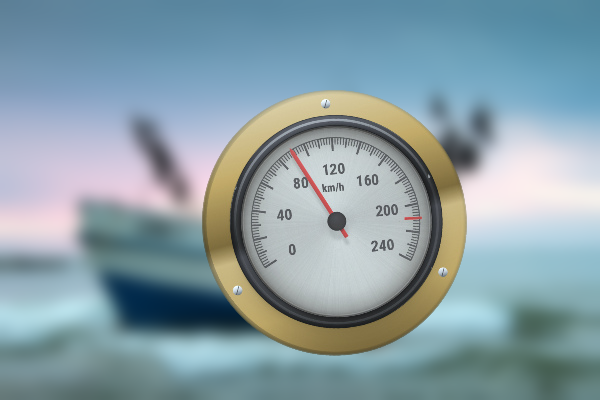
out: 90 km/h
